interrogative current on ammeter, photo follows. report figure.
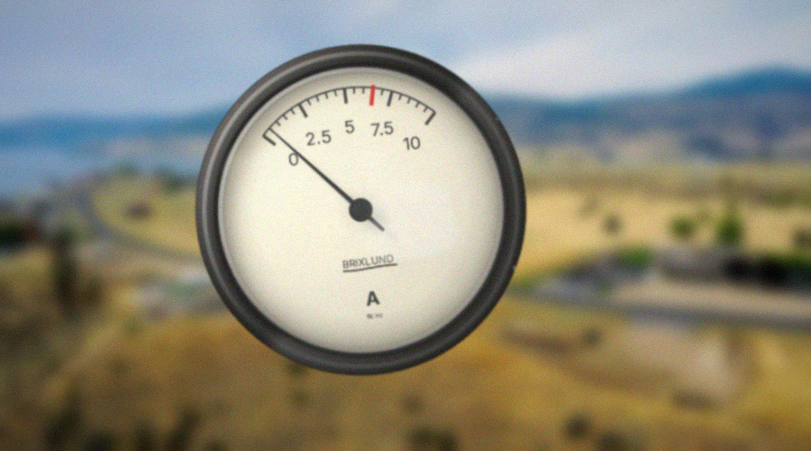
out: 0.5 A
